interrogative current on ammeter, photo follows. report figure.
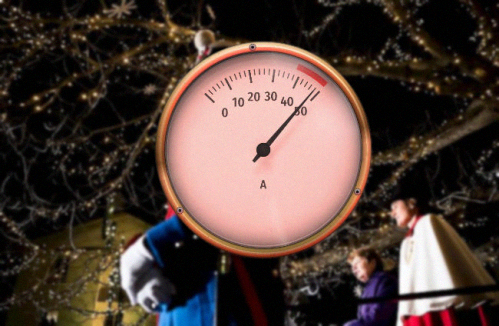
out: 48 A
